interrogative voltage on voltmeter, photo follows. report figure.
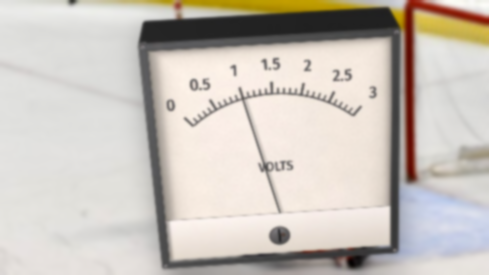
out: 1 V
